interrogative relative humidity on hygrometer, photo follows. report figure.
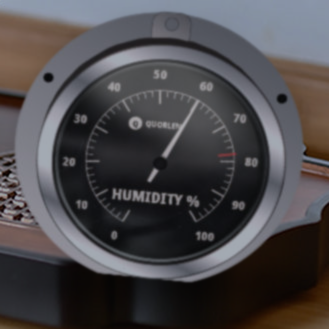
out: 60 %
